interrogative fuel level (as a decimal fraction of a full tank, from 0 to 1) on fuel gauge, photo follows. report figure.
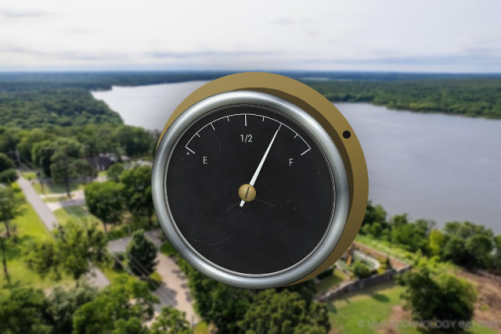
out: 0.75
